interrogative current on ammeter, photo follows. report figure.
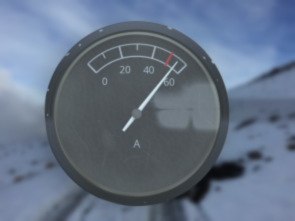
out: 55 A
